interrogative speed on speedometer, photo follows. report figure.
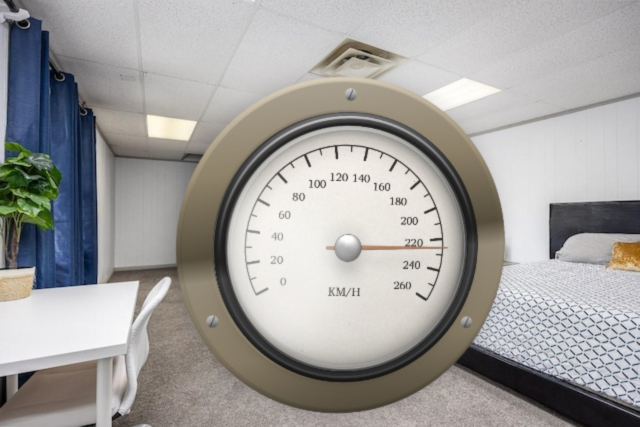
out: 225 km/h
